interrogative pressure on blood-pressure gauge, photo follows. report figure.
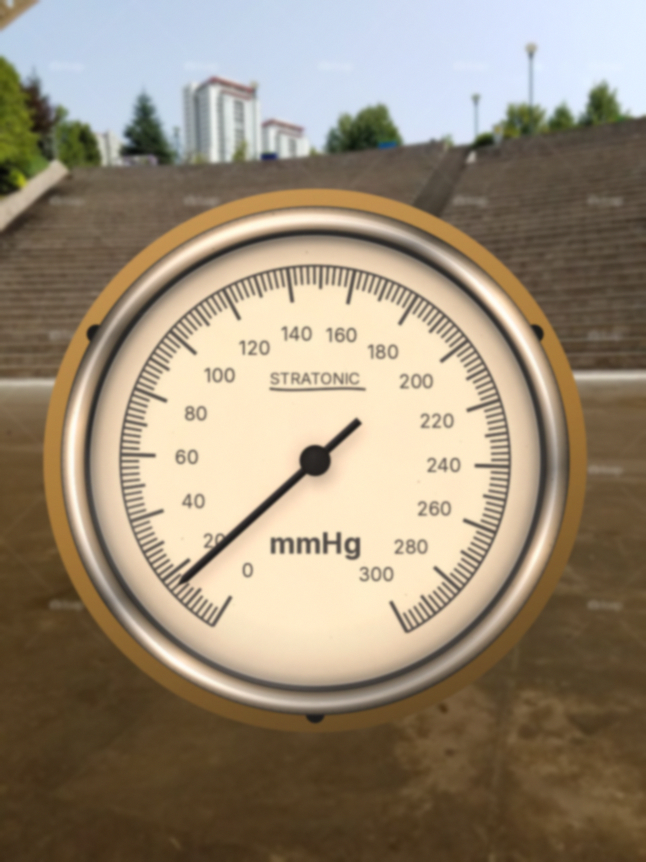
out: 16 mmHg
